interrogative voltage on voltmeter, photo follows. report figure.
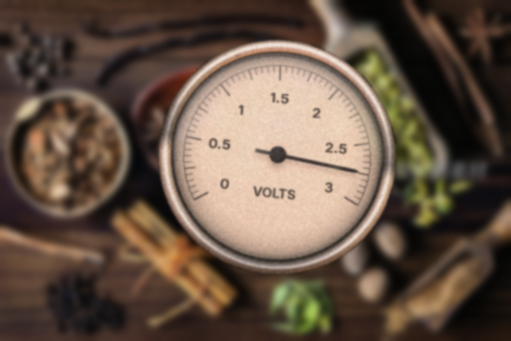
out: 2.75 V
